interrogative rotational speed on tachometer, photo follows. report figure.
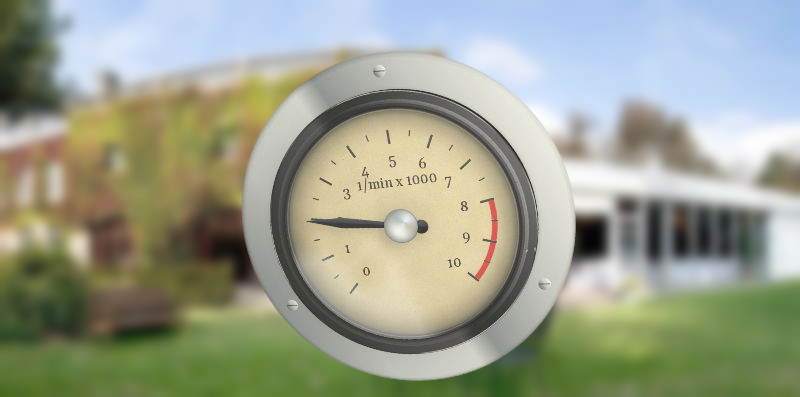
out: 2000 rpm
